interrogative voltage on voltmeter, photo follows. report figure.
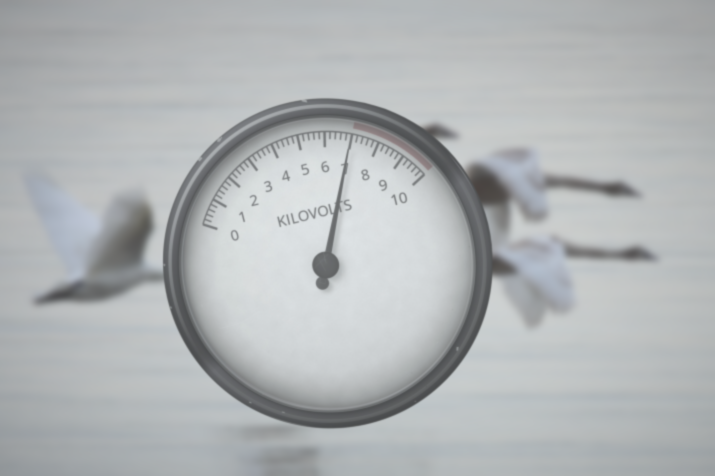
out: 7 kV
